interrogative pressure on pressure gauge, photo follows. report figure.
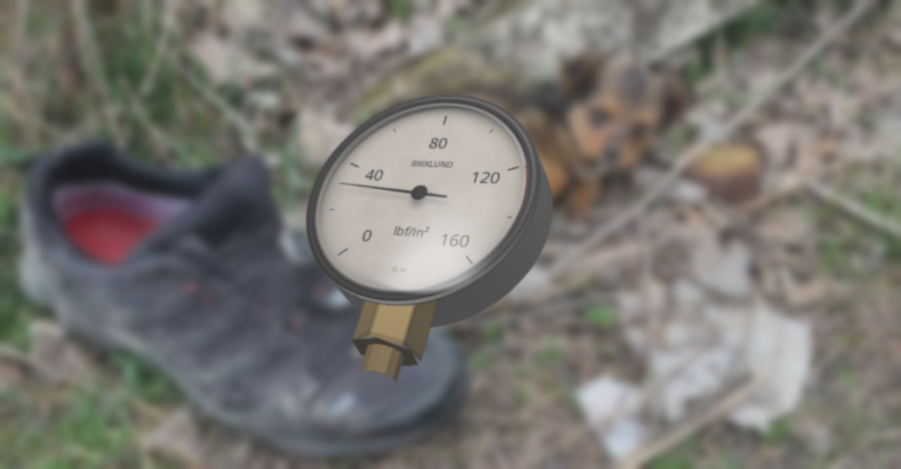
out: 30 psi
